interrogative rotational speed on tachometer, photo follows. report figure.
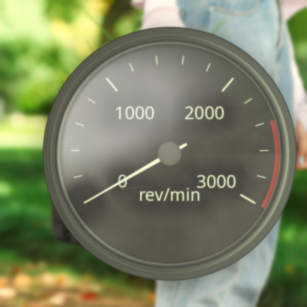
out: 0 rpm
